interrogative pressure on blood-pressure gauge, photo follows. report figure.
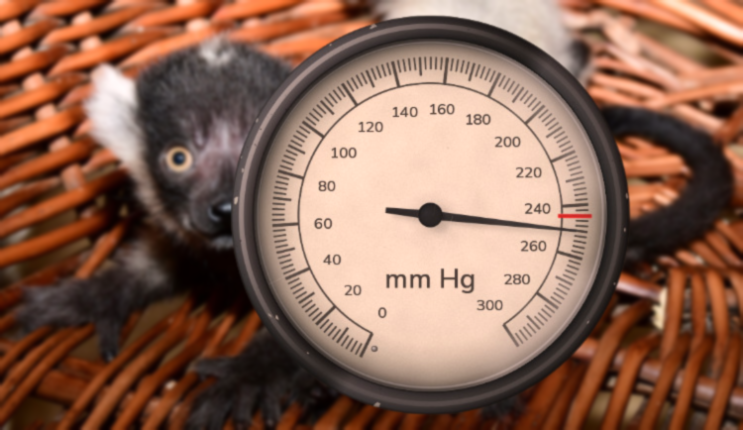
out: 250 mmHg
